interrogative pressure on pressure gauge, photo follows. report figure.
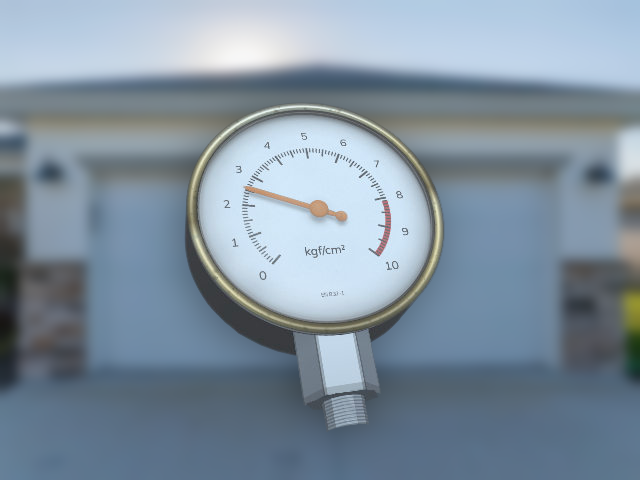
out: 2.5 kg/cm²
